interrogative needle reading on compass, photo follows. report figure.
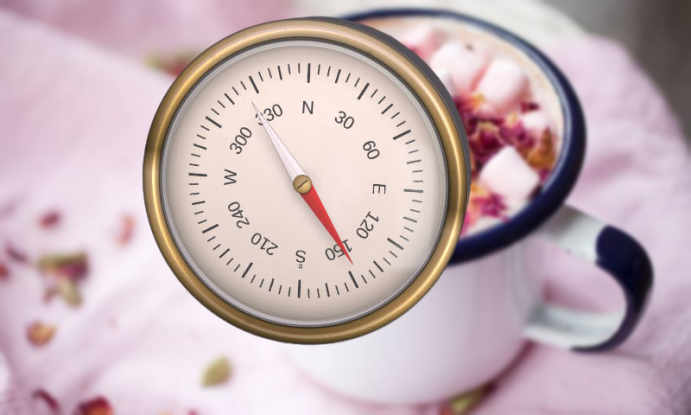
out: 145 °
